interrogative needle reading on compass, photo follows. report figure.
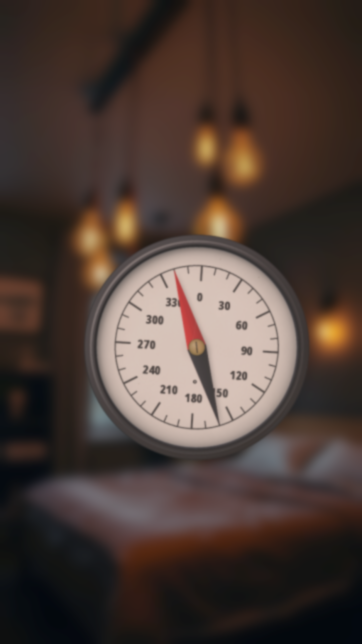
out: 340 °
